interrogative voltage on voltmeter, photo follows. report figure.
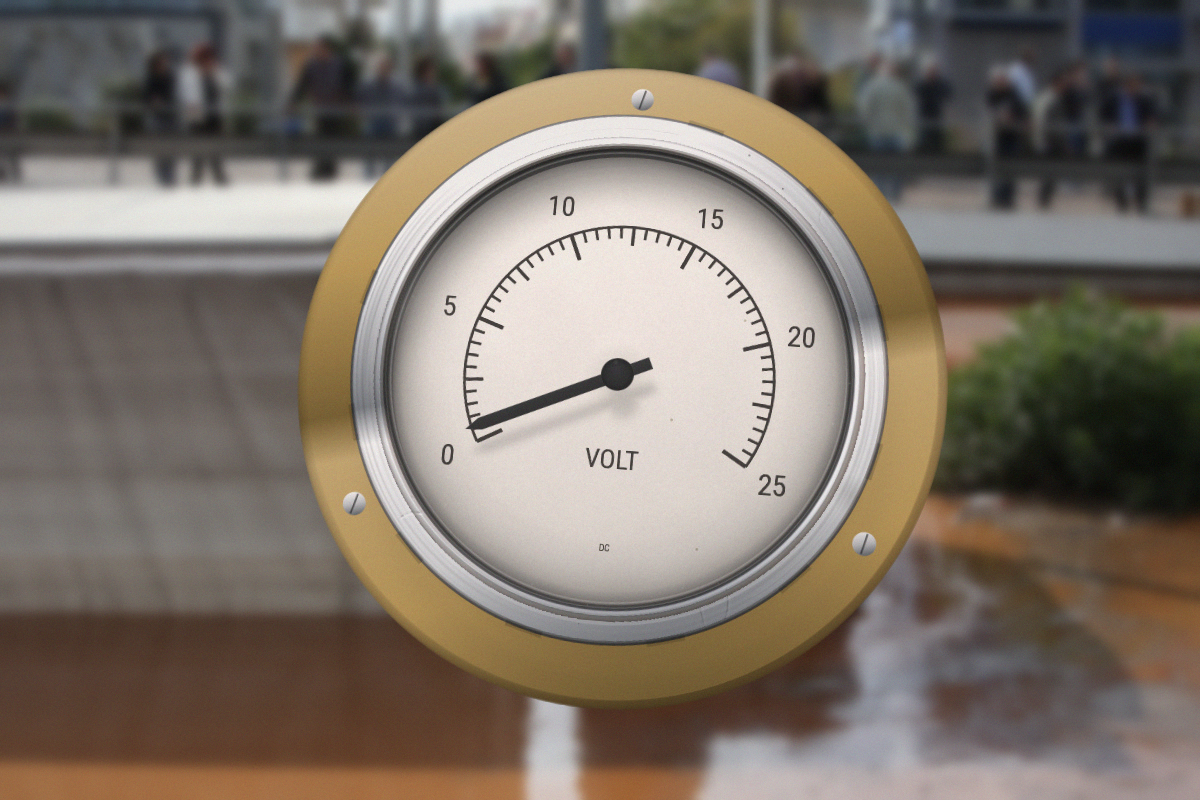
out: 0.5 V
